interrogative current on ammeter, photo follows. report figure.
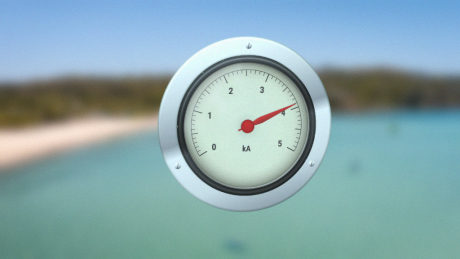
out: 3.9 kA
